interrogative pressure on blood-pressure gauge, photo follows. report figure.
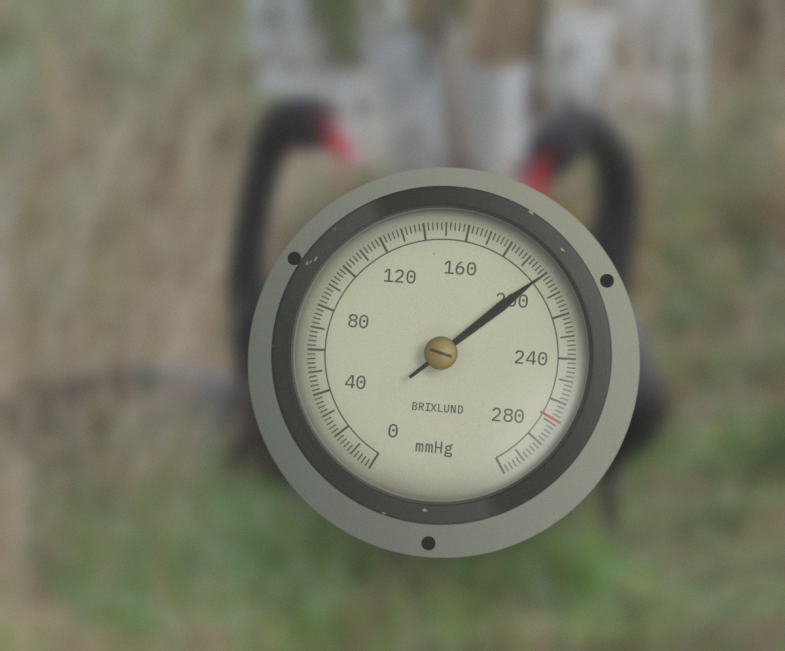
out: 200 mmHg
